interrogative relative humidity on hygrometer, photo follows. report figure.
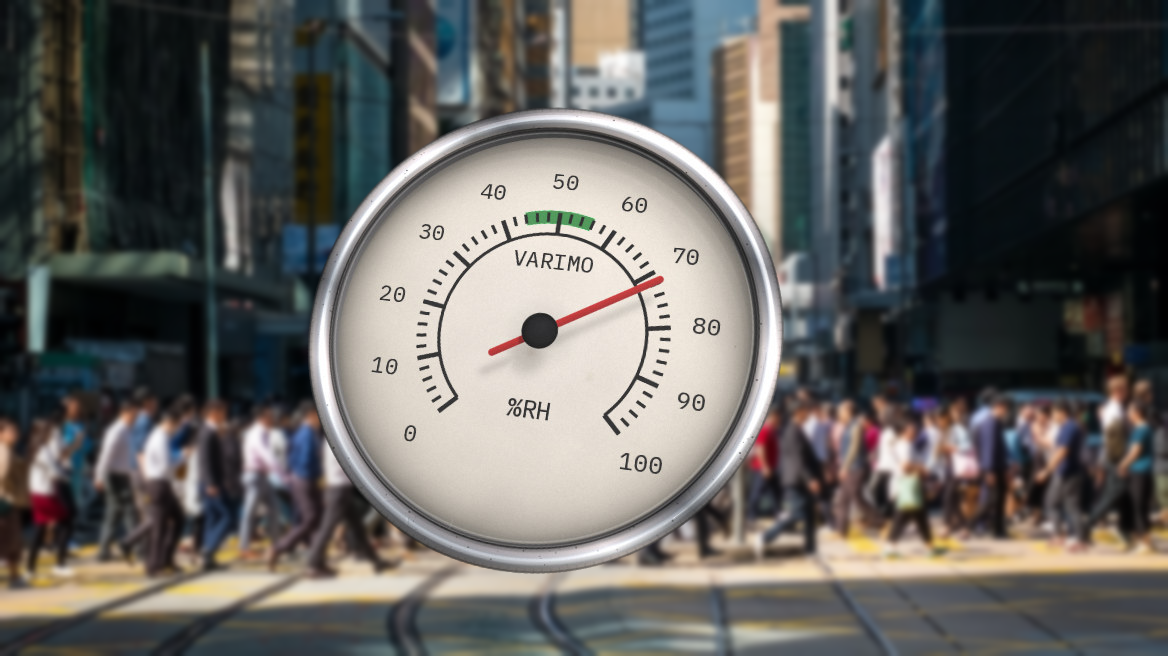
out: 72 %
